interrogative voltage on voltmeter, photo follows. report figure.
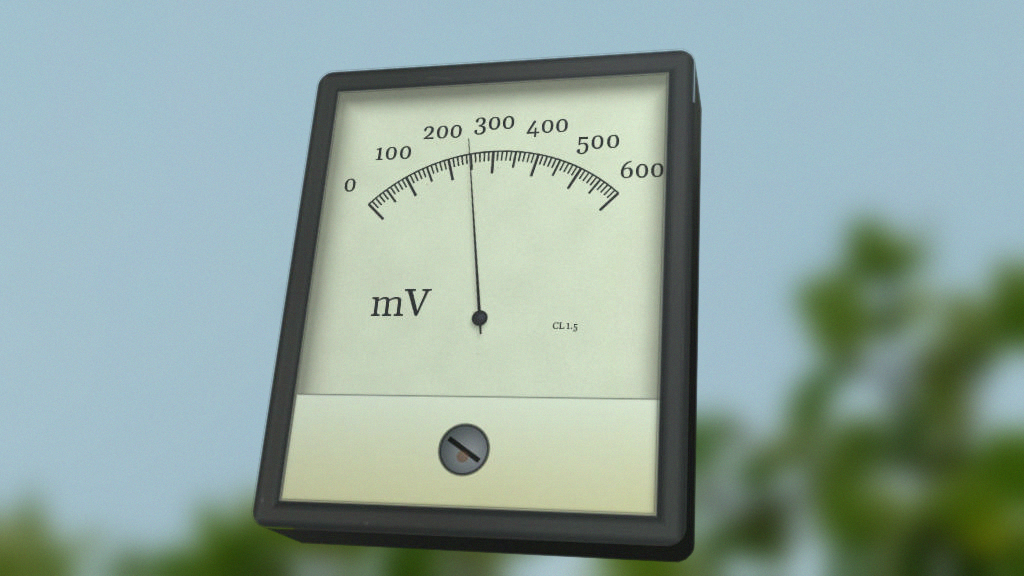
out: 250 mV
